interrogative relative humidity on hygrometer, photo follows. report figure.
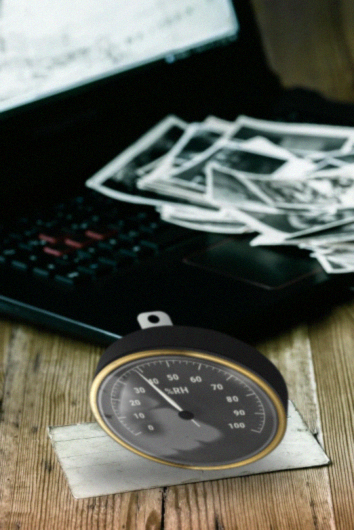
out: 40 %
